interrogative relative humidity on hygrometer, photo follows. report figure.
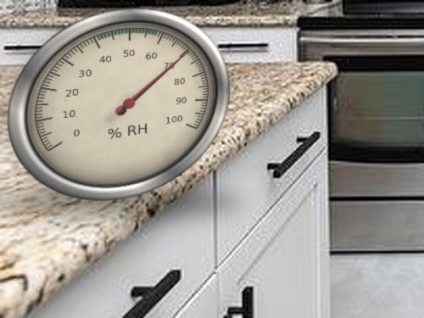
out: 70 %
